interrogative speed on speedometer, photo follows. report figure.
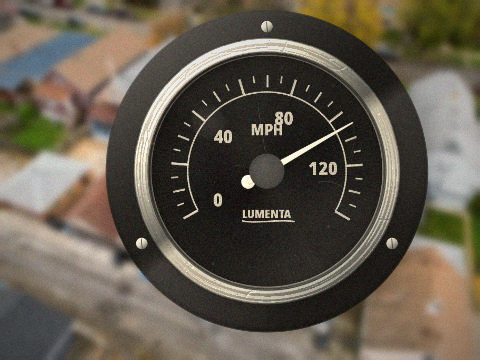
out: 105 mph
